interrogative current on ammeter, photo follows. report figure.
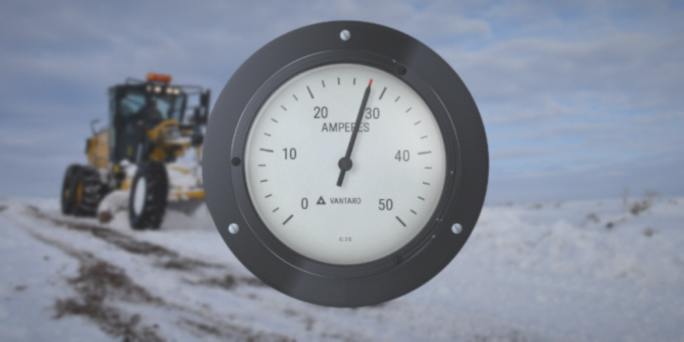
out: 28 A
